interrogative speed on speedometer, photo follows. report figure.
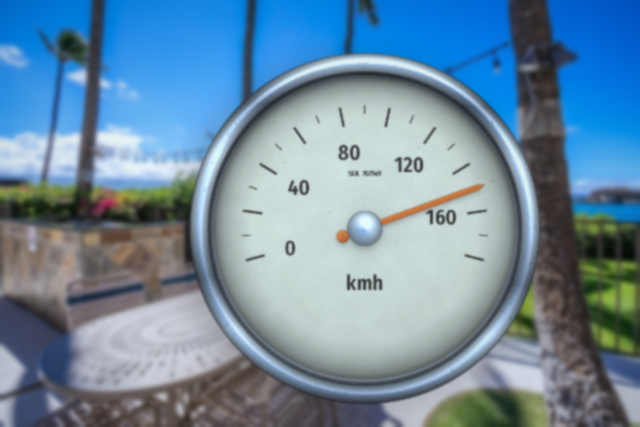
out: 150 km/h
